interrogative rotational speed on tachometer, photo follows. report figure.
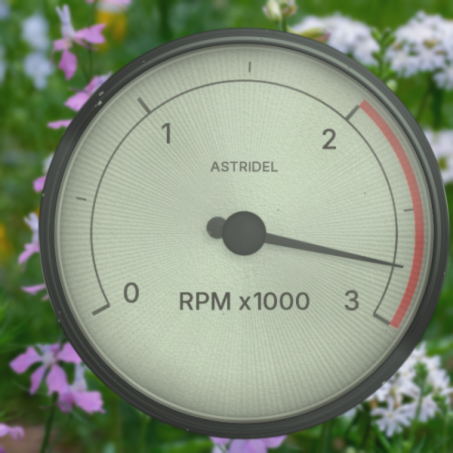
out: 2750 rpm
